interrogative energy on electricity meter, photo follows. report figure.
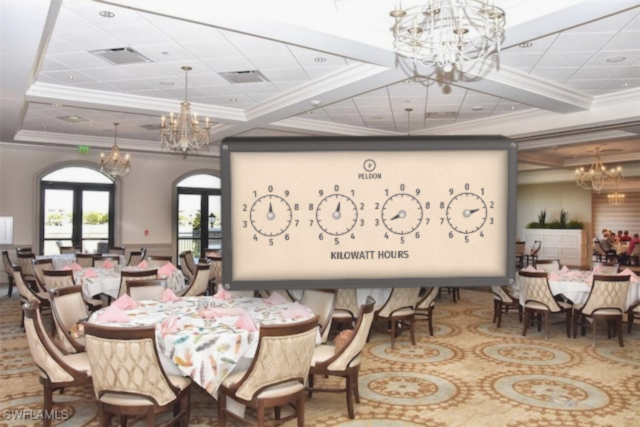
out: 32 kWh
